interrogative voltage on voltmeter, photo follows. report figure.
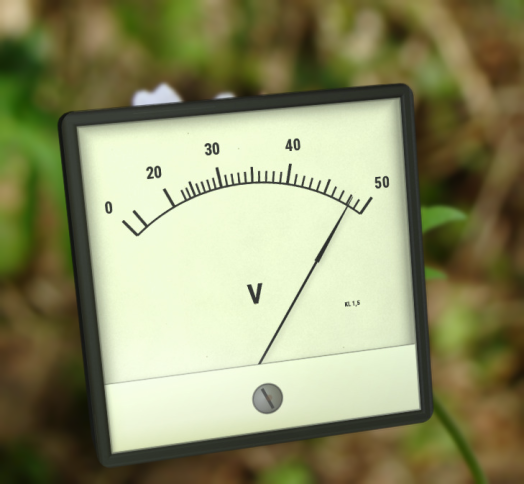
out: 48 V
